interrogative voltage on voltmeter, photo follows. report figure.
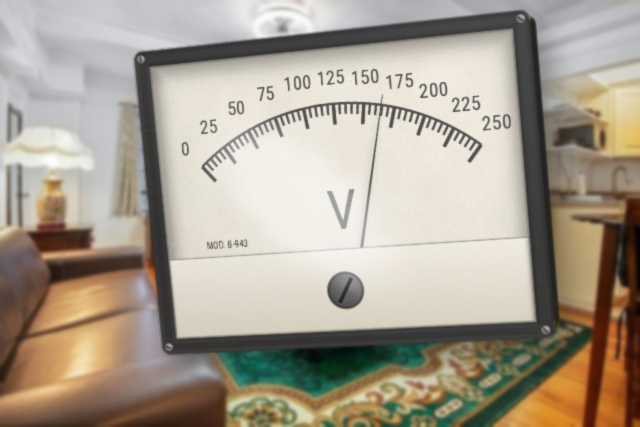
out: 165 V
